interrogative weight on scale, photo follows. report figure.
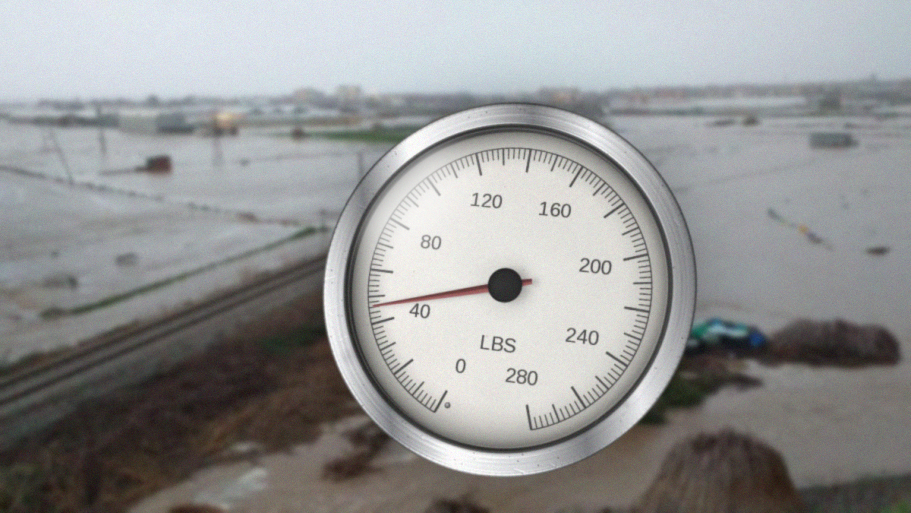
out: 46 lb
